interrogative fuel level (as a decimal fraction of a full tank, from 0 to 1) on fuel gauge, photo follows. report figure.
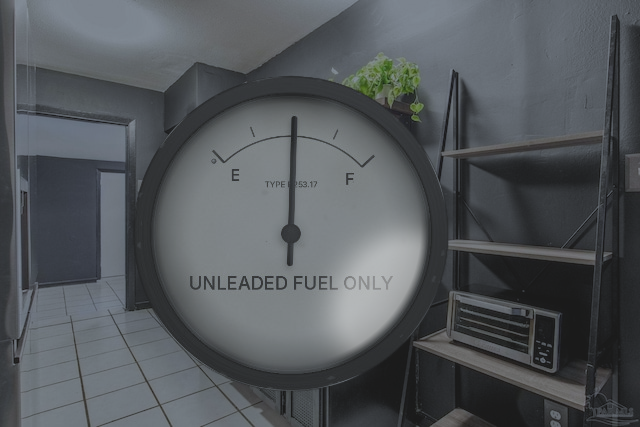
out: 0.5
